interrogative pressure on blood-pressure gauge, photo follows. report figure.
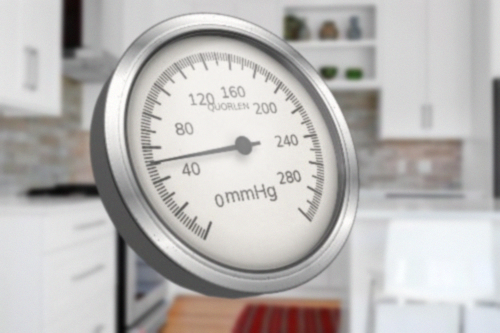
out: 50 mmHg
